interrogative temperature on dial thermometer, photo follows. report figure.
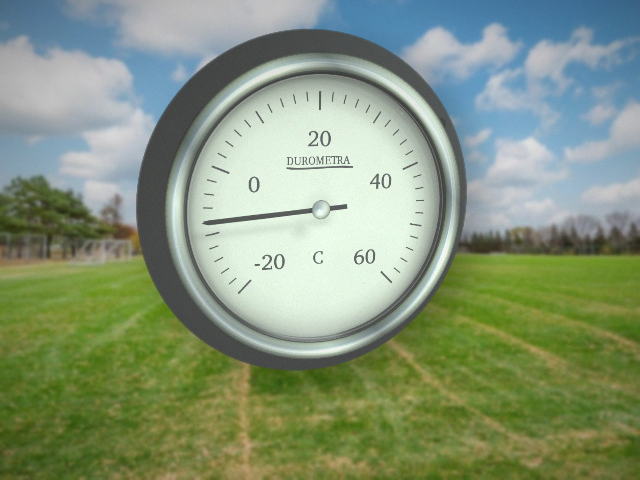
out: -8 °C
